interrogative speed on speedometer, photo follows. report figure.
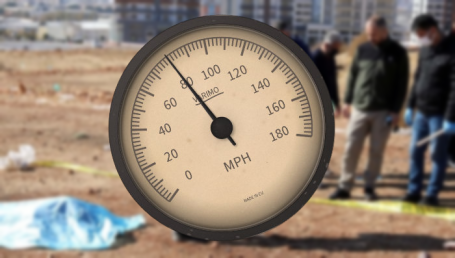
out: 80 mph
